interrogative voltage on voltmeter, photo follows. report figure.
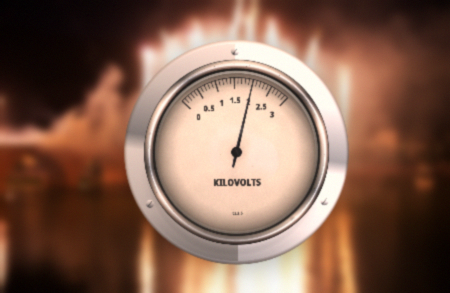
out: 2 kV
